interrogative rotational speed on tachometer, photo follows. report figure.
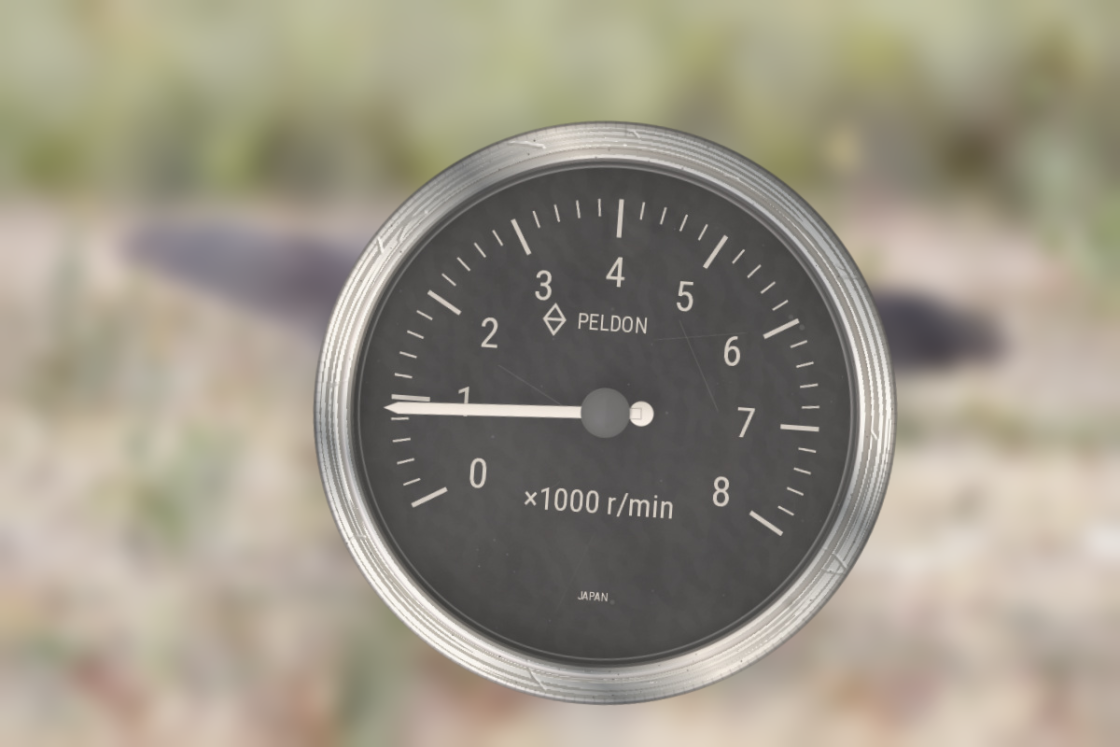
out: 900 rpm
